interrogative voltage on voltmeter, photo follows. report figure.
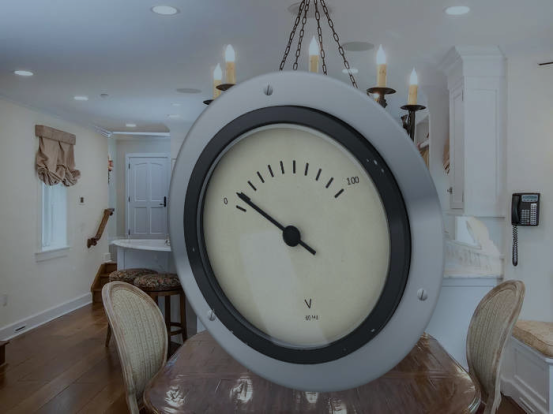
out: 10 V
